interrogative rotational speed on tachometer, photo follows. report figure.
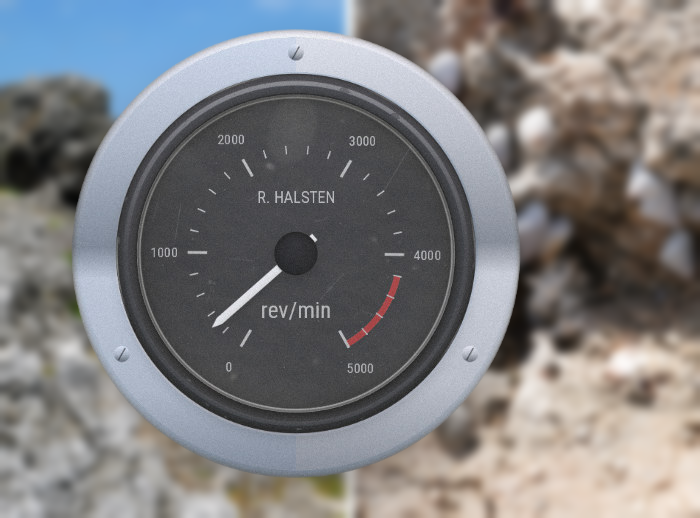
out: 300 rpm
